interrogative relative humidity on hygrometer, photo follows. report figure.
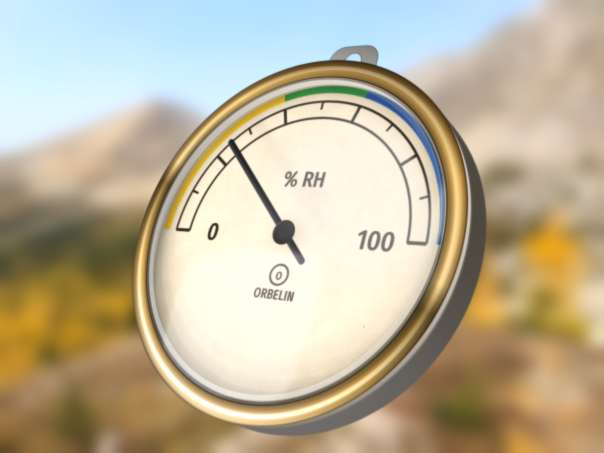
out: 25 %
